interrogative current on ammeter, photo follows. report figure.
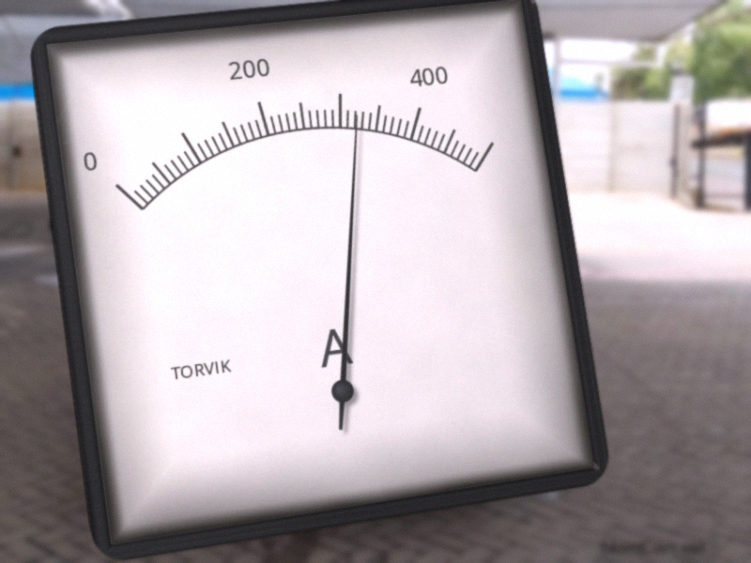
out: 320 A
